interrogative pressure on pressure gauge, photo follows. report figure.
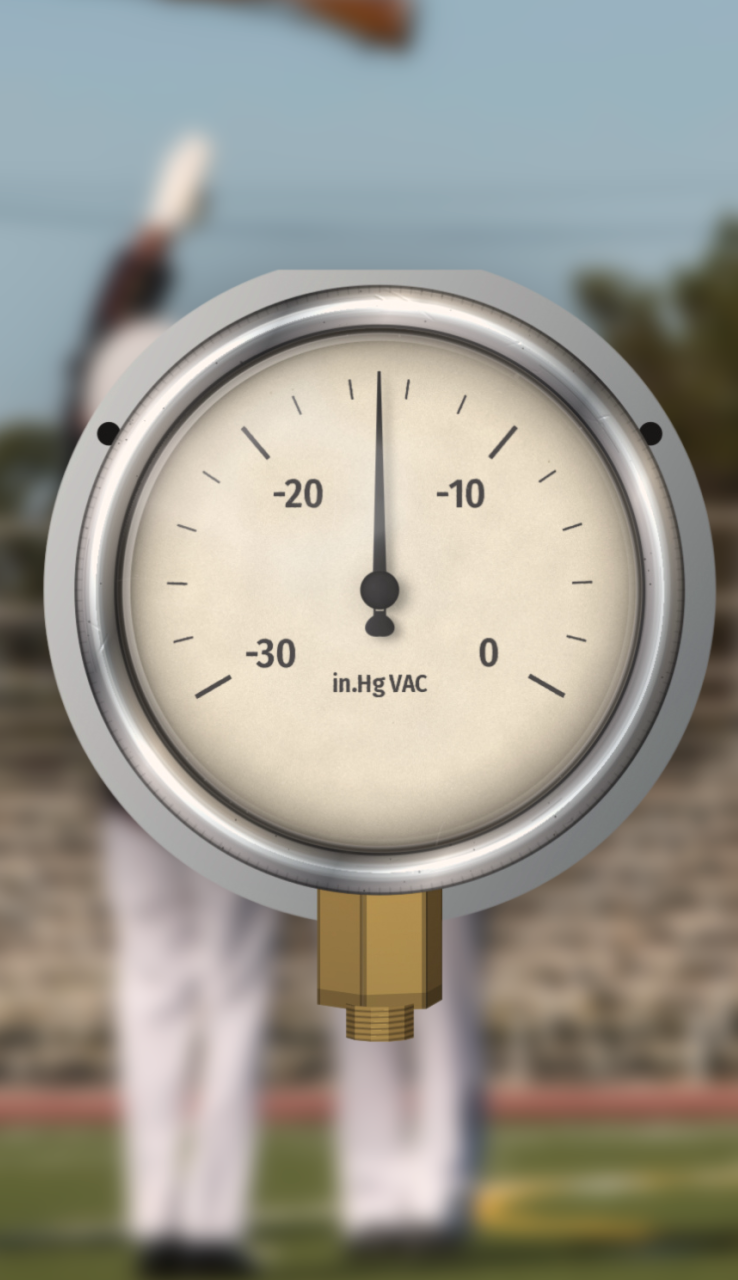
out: -15 inHg
